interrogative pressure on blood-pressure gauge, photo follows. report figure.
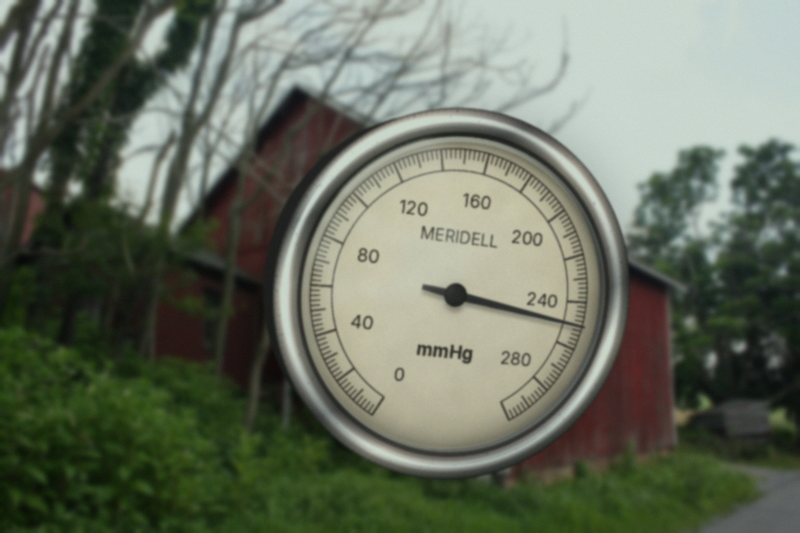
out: 250 mmHg
